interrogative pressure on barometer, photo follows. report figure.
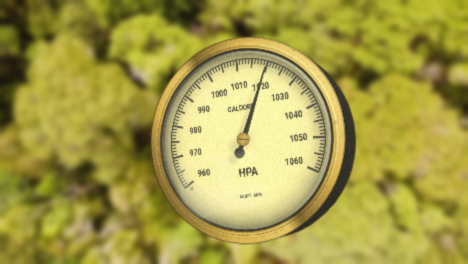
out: 1020 hPa
